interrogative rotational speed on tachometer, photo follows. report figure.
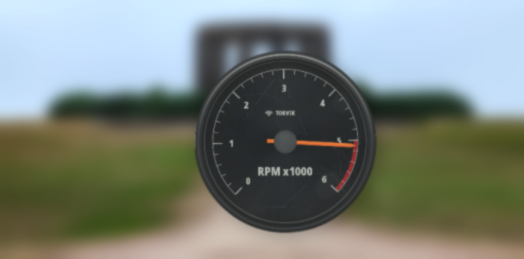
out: 5100 rpm
